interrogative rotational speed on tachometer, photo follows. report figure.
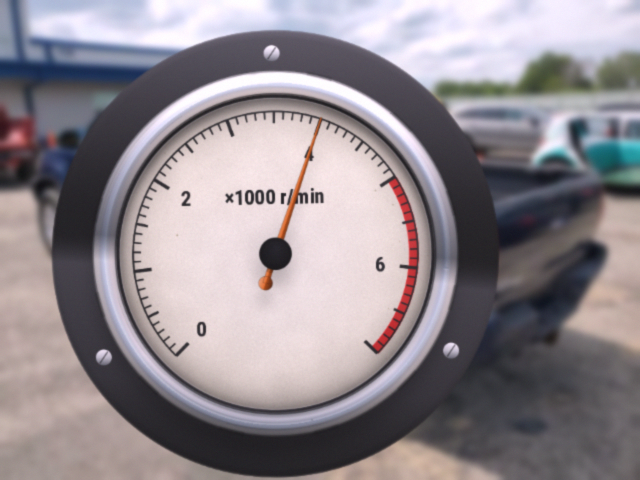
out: 4000 rpm
